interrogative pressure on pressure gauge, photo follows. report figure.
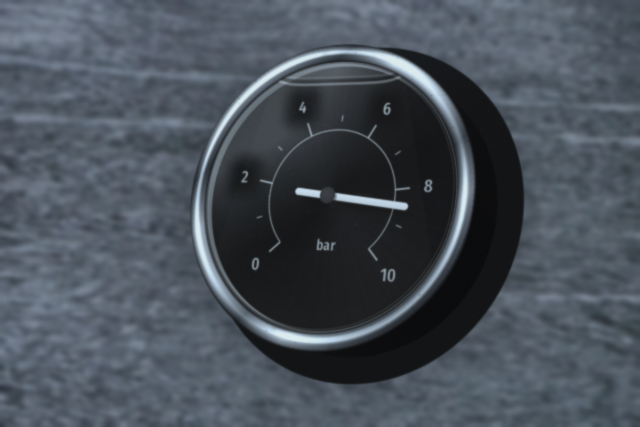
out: 8.5 bar
